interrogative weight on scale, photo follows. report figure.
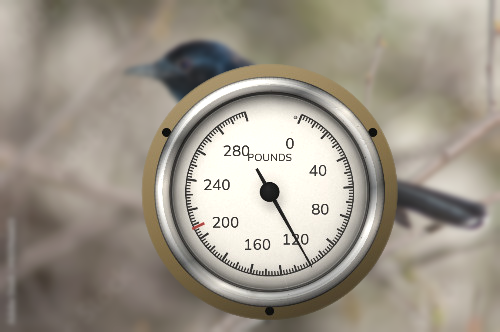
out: 120 lb
